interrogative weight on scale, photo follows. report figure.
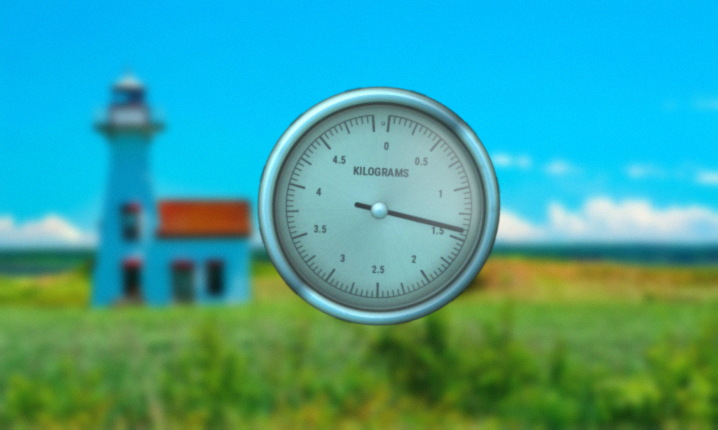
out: 1.4 kg
